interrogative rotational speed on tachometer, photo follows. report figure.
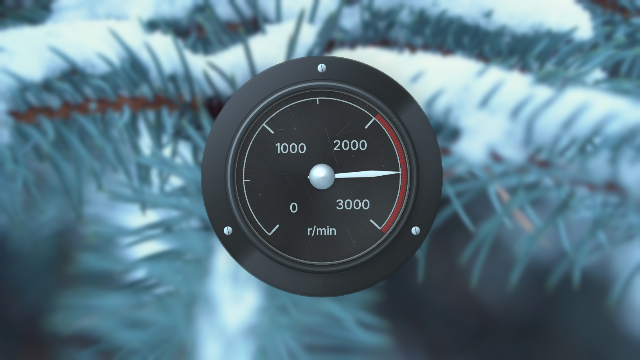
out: 2500 rpm
